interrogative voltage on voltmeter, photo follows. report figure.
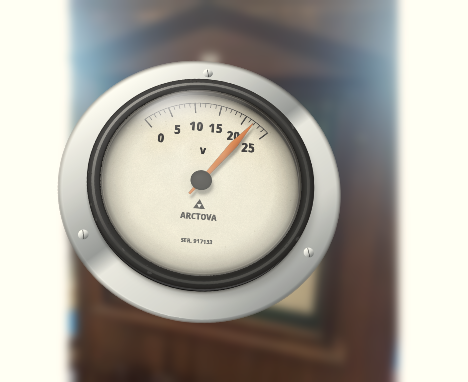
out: 22 V
